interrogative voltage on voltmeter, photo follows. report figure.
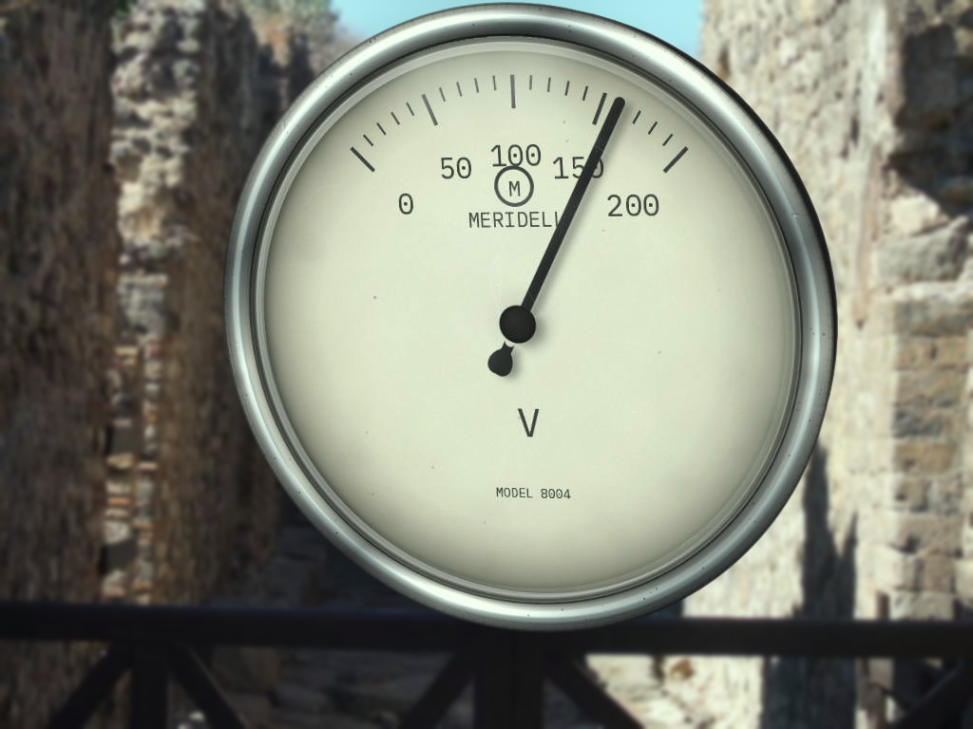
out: 160 V
